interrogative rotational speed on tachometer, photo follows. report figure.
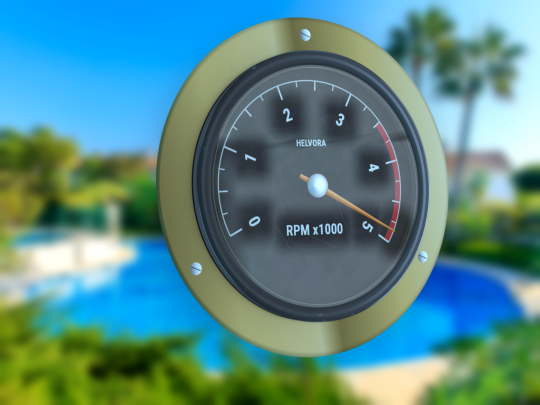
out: 4875 rpm
